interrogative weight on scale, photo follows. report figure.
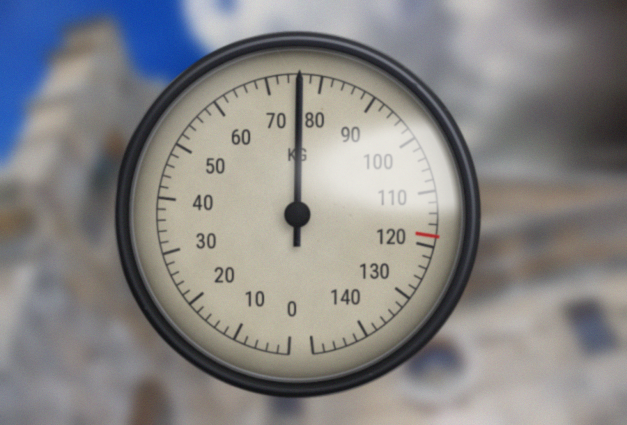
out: 76 kg
